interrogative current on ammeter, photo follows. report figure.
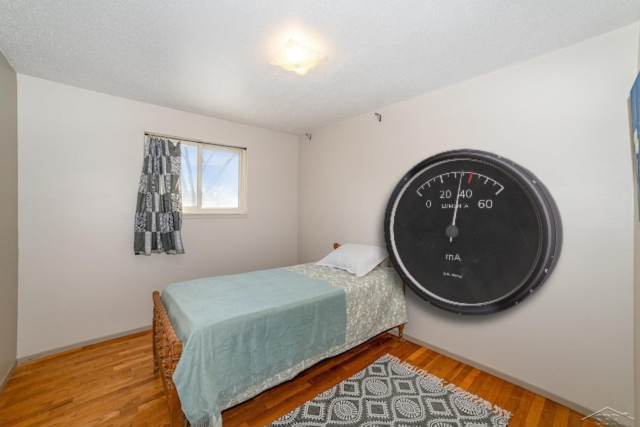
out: 35 mA
